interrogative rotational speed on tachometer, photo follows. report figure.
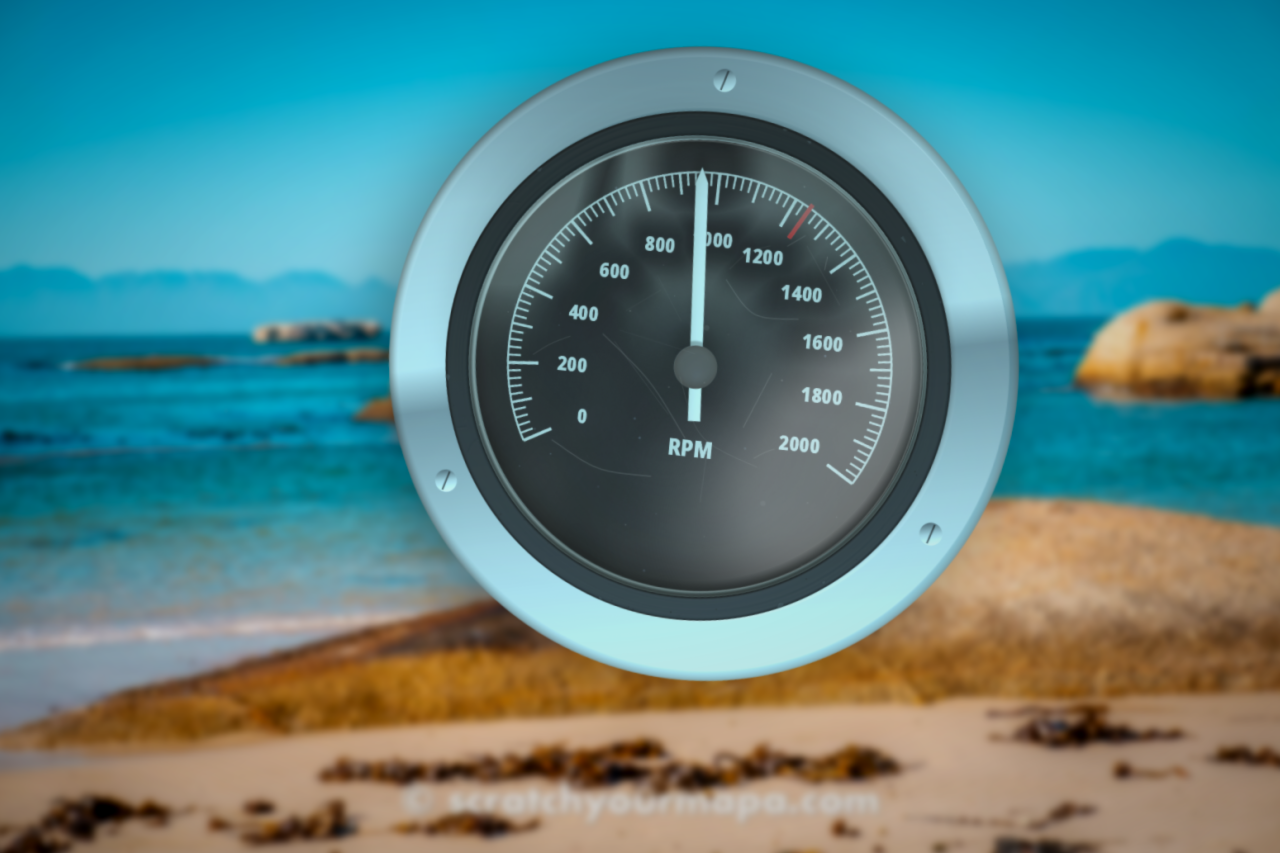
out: 960 rpm
